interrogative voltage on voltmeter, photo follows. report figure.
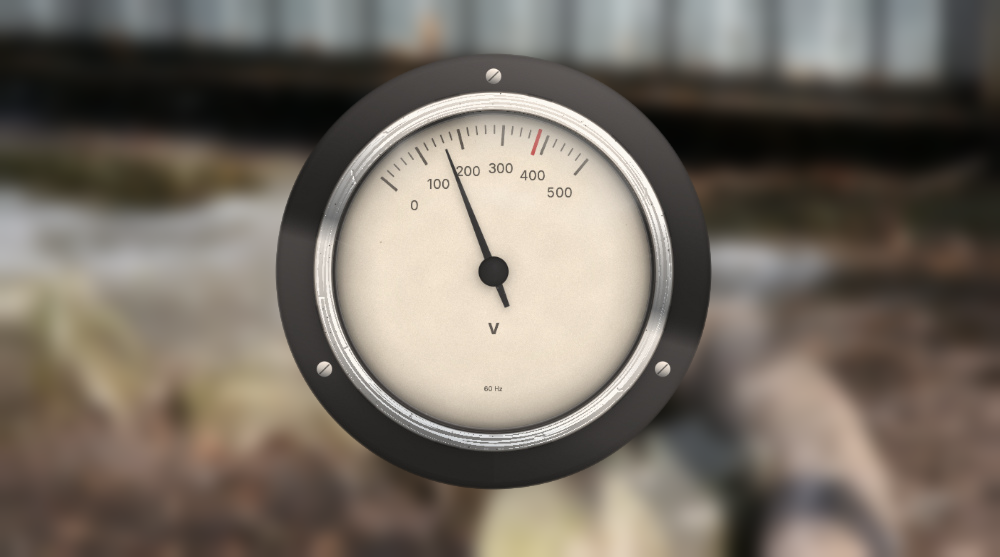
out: 160 V
